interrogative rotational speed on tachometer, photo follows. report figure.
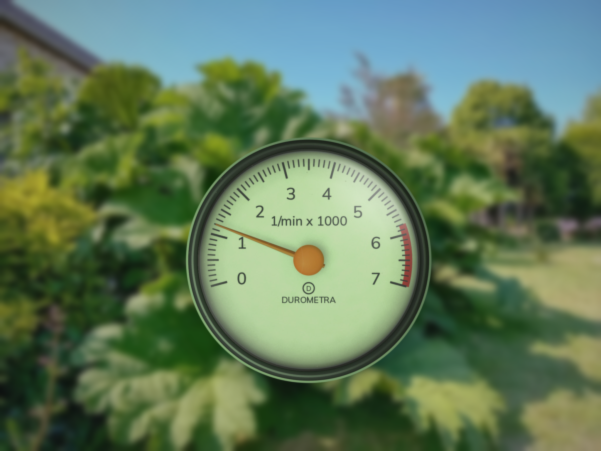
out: 1200 rpm
